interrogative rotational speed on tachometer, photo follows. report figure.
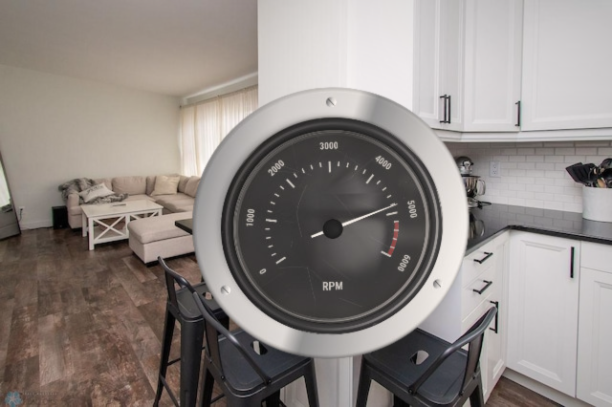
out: 4800 rpm
